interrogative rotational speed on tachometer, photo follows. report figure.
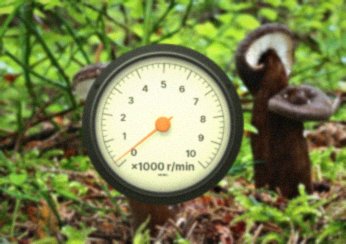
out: 200 rpm
